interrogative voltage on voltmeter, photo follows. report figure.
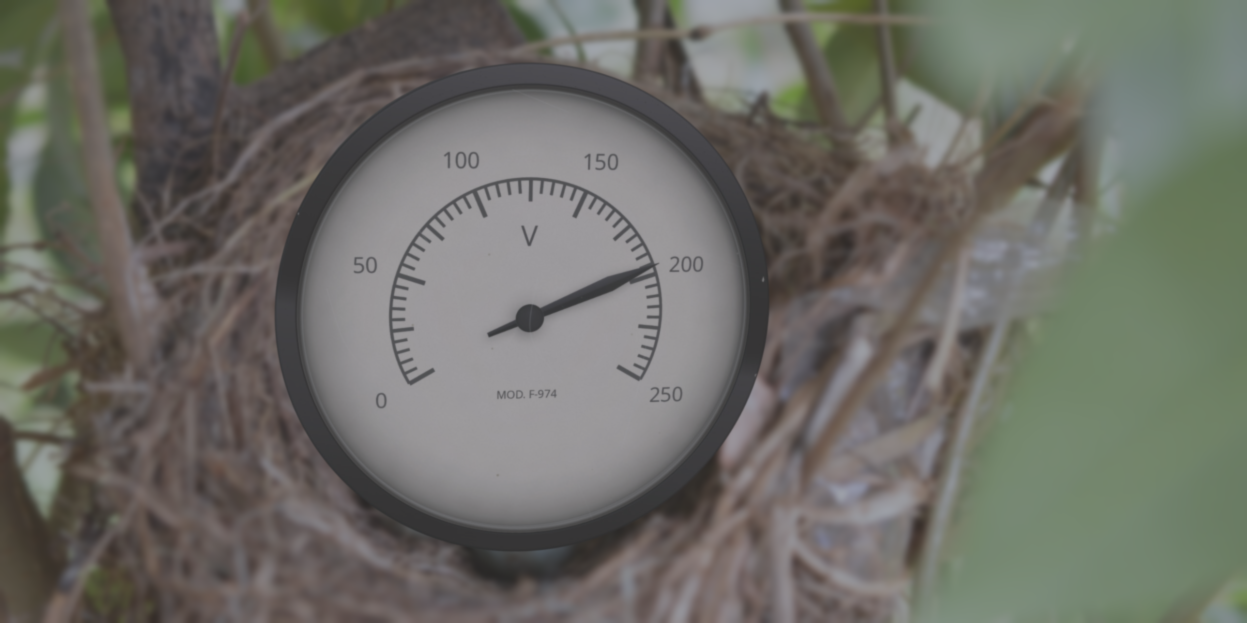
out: 195 V
